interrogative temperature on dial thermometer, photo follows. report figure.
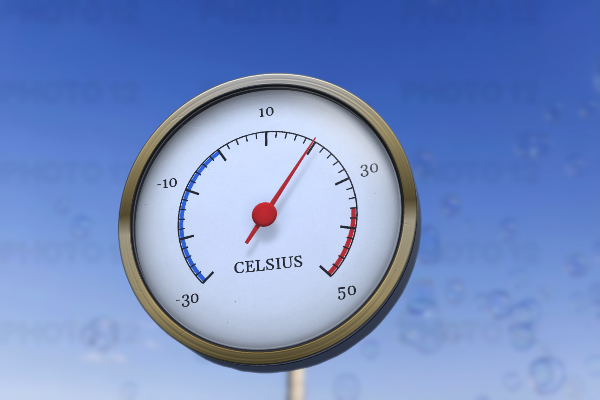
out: 20 °C
